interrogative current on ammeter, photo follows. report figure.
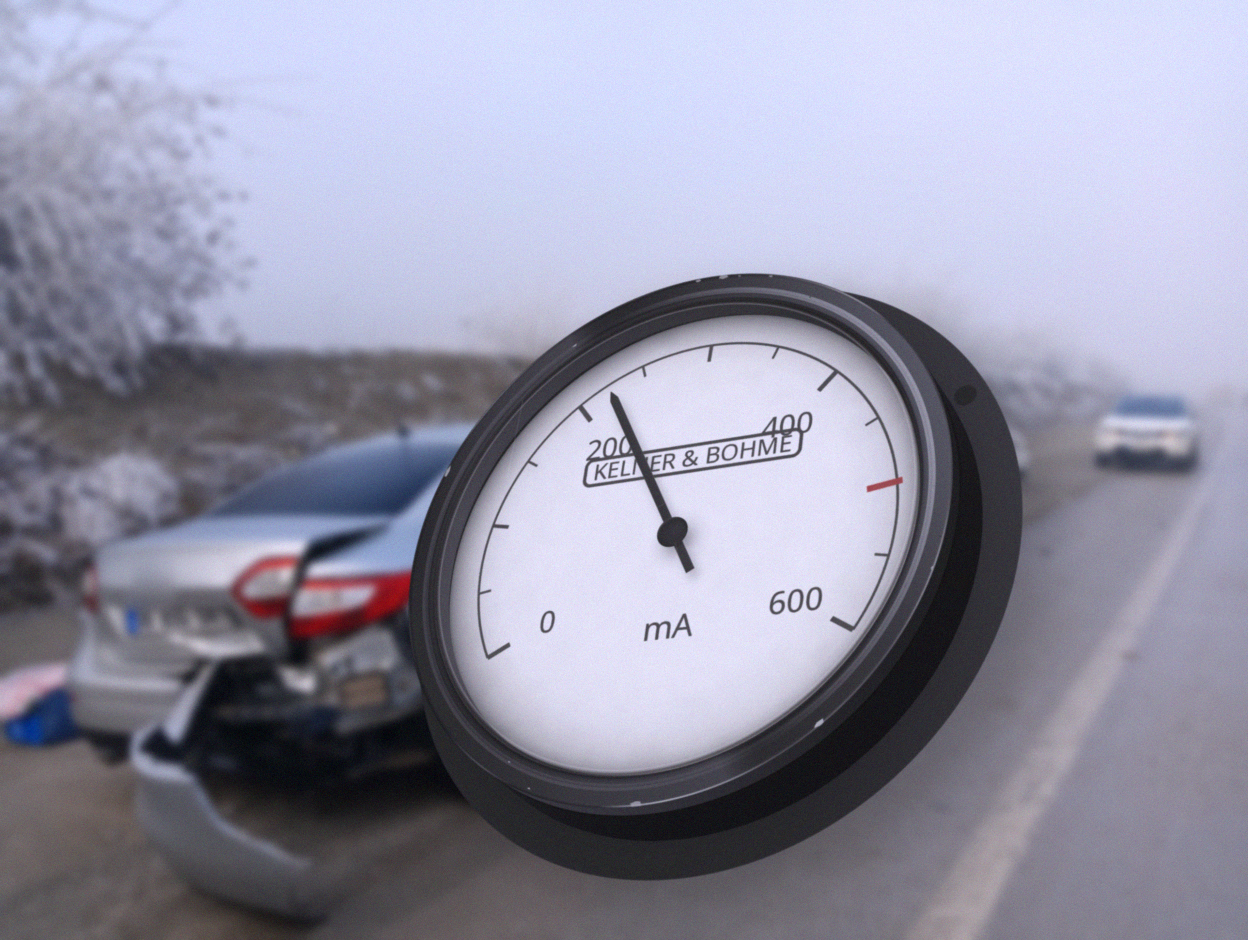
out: 225 mA
